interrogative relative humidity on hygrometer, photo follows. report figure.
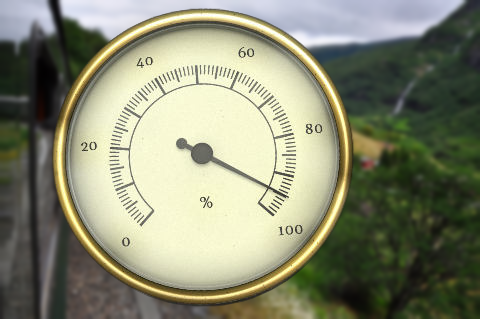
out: 95 %
